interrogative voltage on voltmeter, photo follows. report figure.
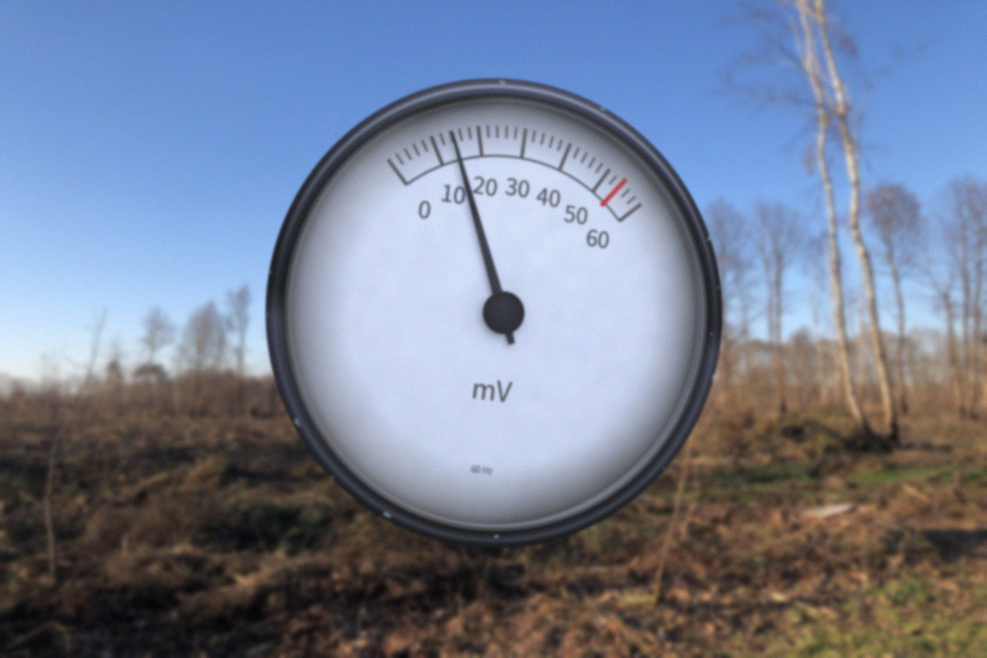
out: 14 mV
